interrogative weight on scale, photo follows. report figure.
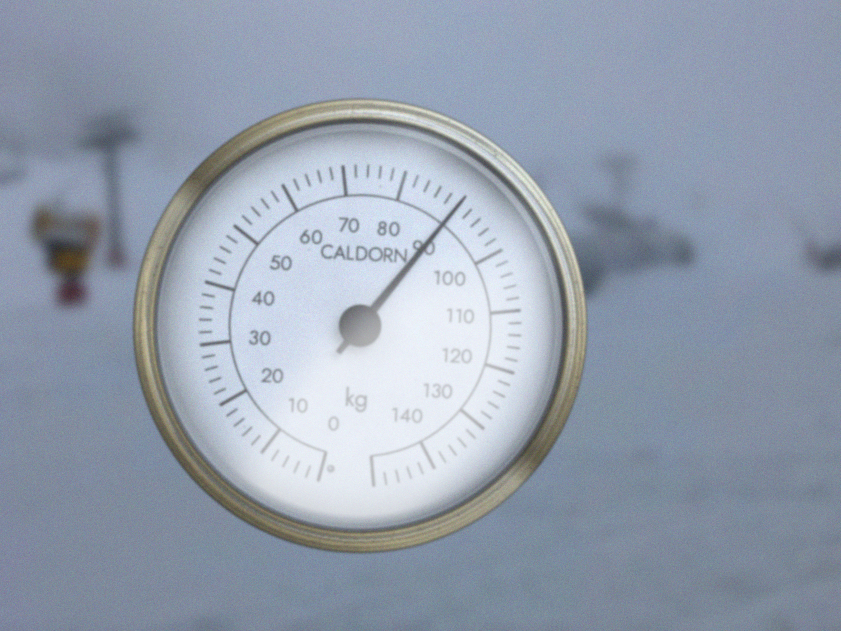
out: 90 kg
